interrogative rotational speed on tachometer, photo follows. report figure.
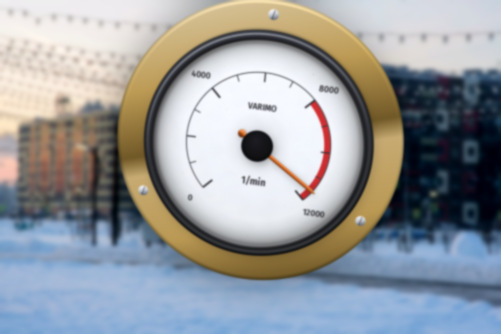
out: 11500 rpm
